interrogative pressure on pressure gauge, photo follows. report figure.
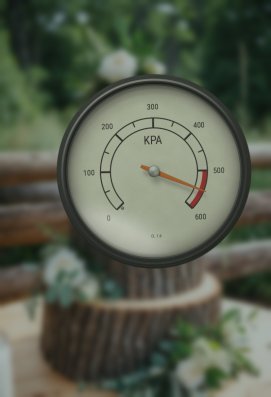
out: 550 kPa
